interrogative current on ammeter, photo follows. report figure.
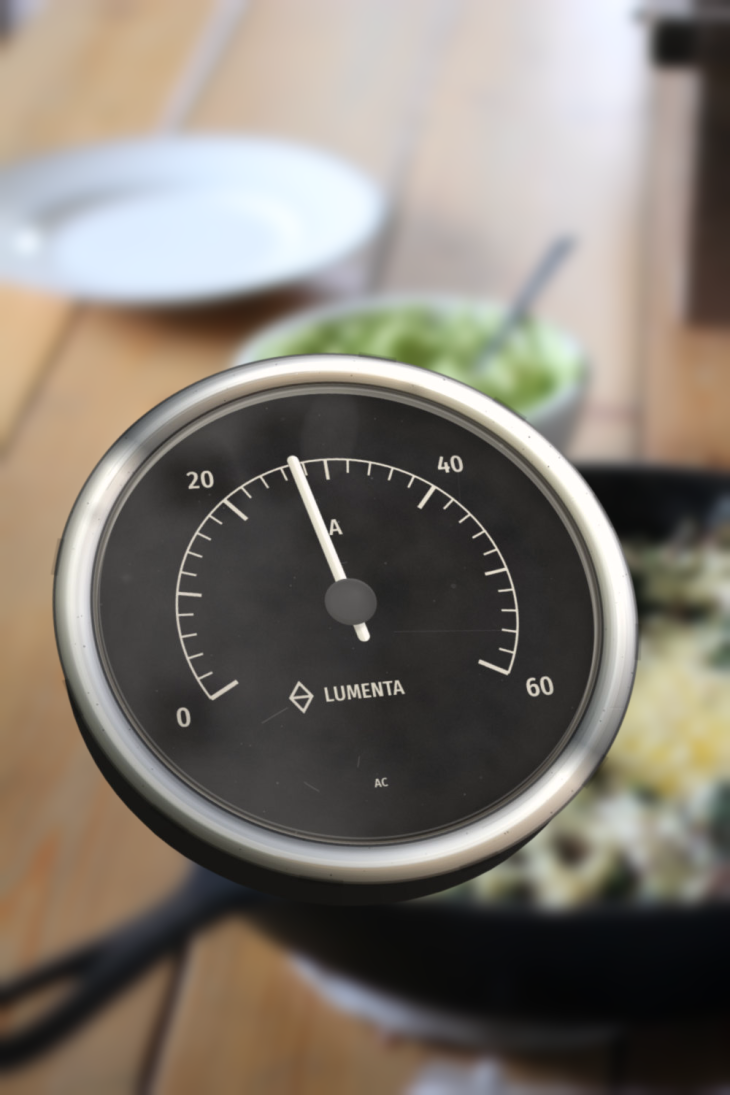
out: 27 A
